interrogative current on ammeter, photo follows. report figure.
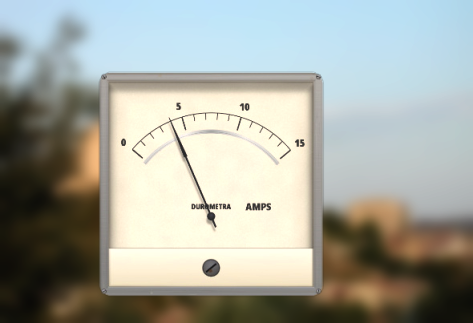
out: 4 A
